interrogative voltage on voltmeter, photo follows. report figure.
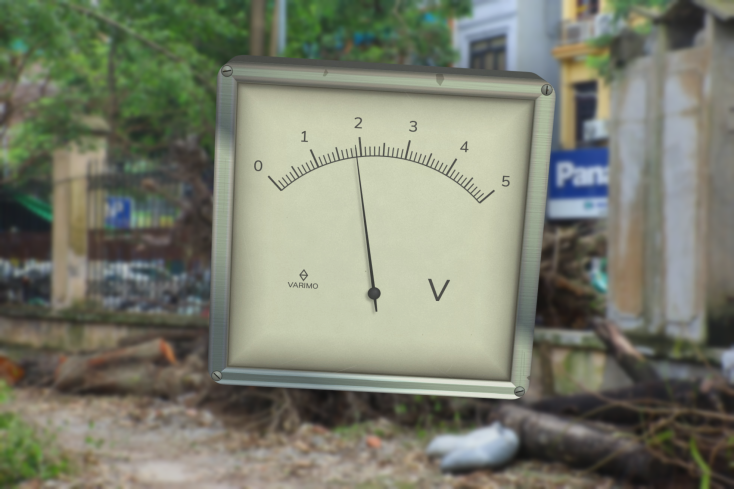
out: 1.9 V
